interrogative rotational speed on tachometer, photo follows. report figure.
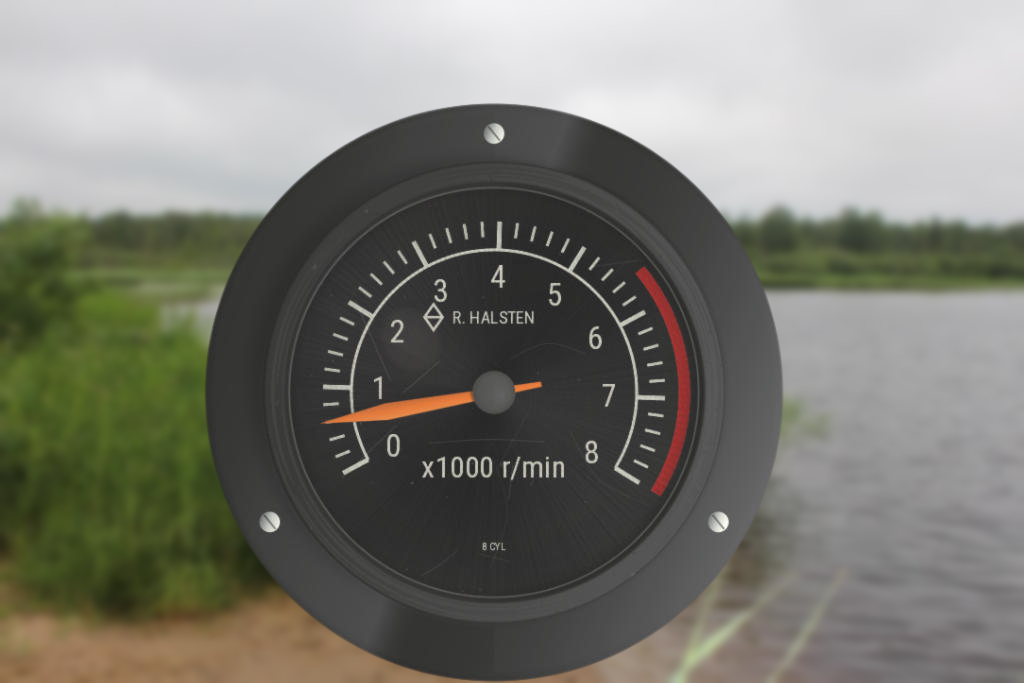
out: 600 rpm
